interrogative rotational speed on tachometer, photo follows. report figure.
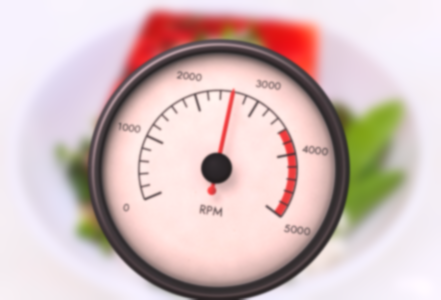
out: 2600 rpm
